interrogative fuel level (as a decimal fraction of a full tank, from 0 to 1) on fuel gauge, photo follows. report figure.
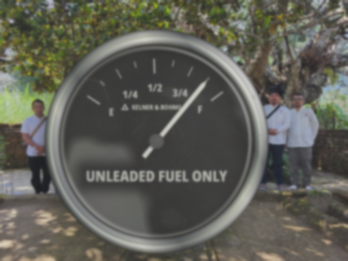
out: 0.875
